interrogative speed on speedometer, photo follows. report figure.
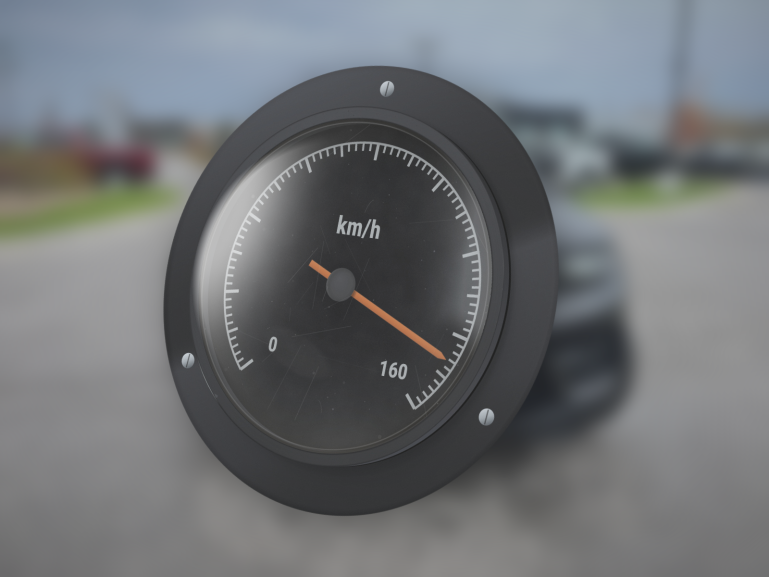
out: 146 km/h
